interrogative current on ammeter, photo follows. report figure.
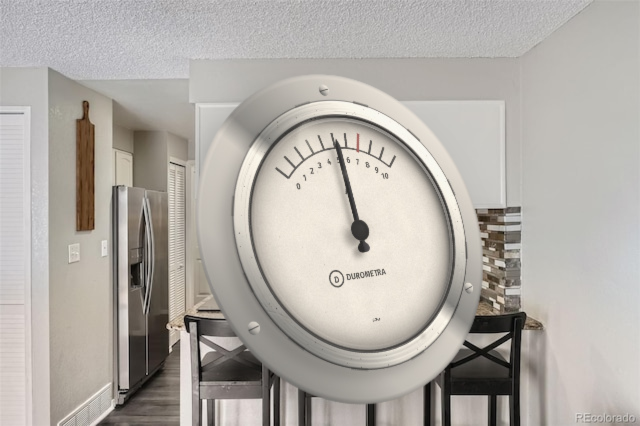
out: 5 A
